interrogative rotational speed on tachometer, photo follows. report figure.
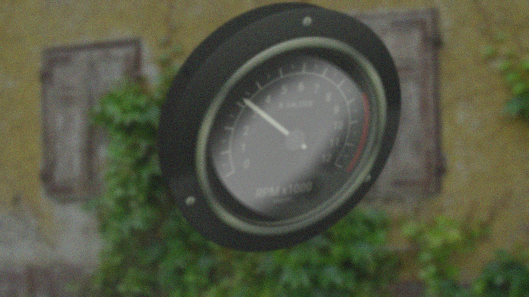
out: 3250 rpm
